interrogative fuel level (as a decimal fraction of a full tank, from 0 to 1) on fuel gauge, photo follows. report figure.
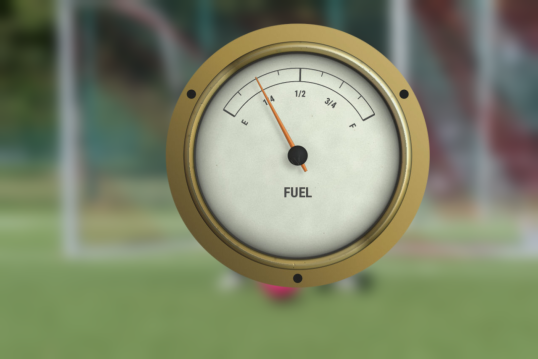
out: 0.25
